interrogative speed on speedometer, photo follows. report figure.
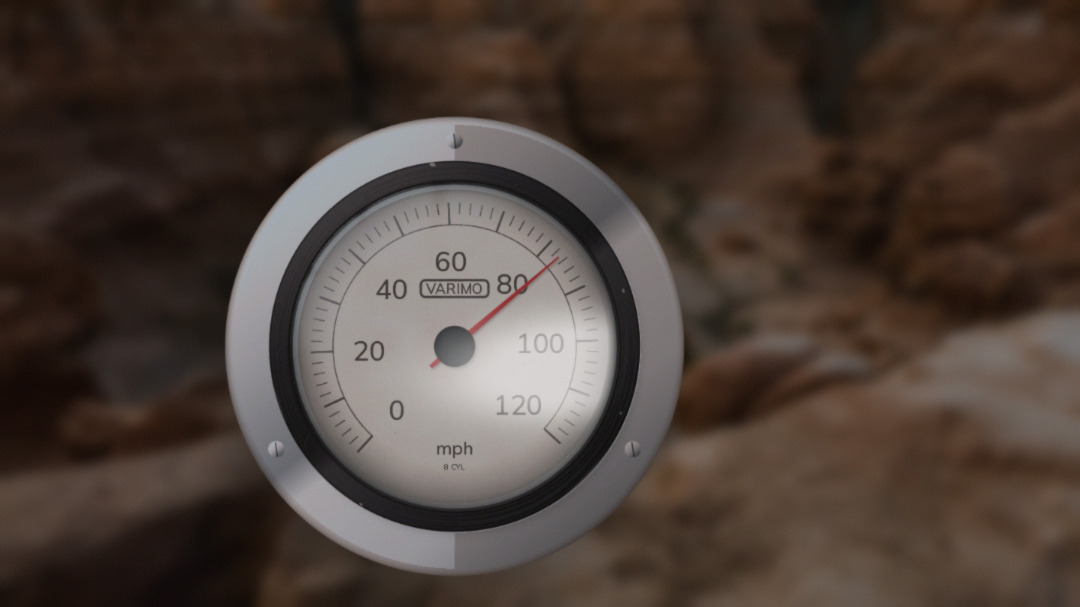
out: 83 mph
